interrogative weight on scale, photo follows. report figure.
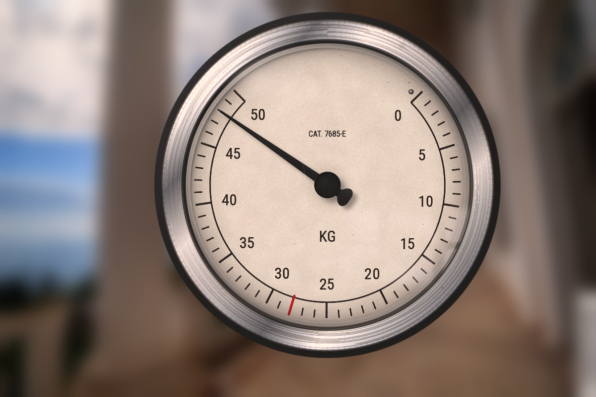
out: 48 kg
